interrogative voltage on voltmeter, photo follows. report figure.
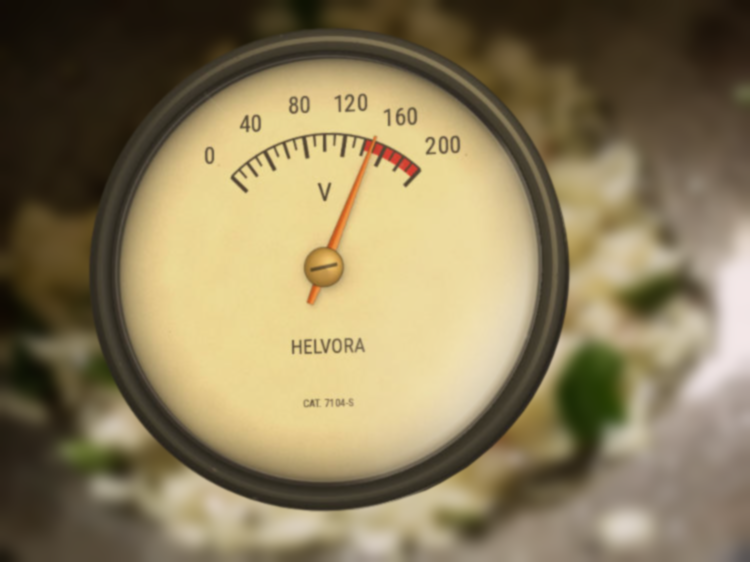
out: 150 V
